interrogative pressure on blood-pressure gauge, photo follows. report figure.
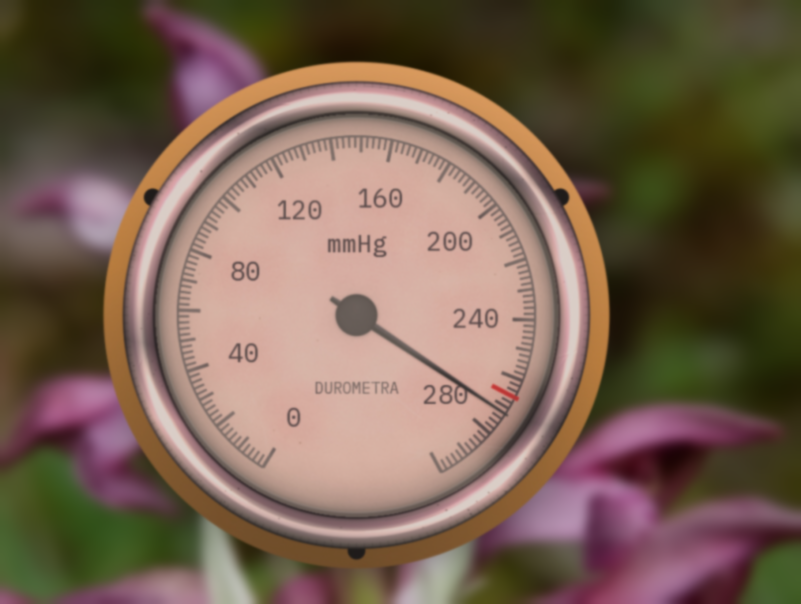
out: 272 mmHg
